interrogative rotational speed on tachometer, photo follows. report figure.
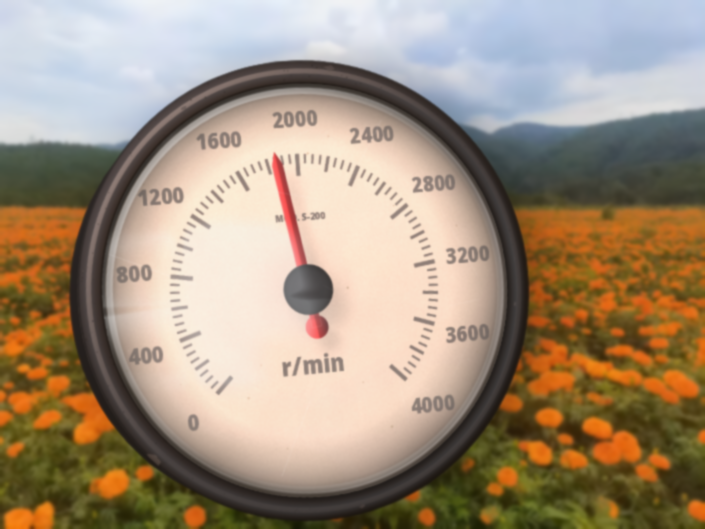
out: 1850 rpm
